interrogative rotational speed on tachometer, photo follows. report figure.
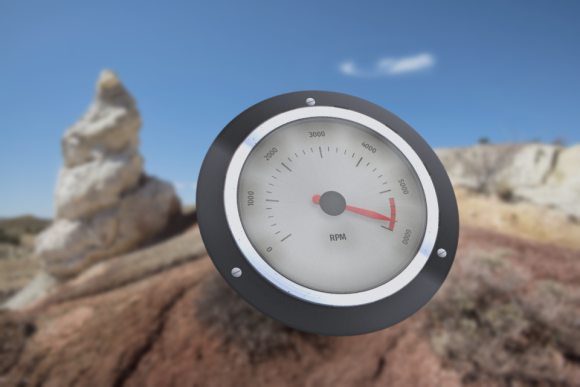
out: 5800 rpm
